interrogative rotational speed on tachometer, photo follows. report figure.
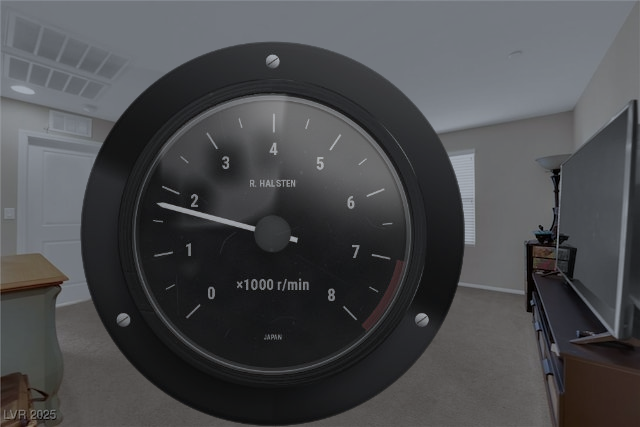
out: 1750 rpm
